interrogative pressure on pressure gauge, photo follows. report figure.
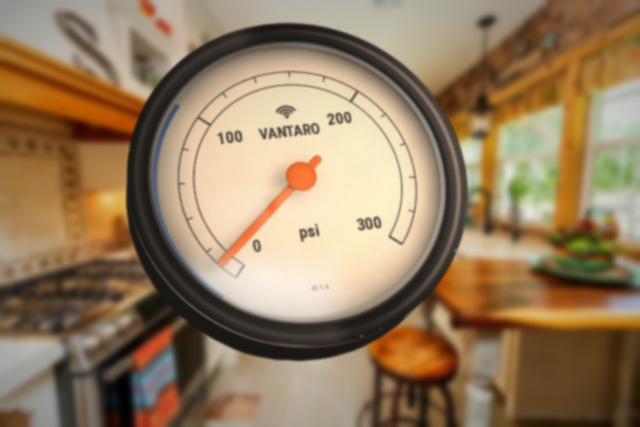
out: 10 psi
